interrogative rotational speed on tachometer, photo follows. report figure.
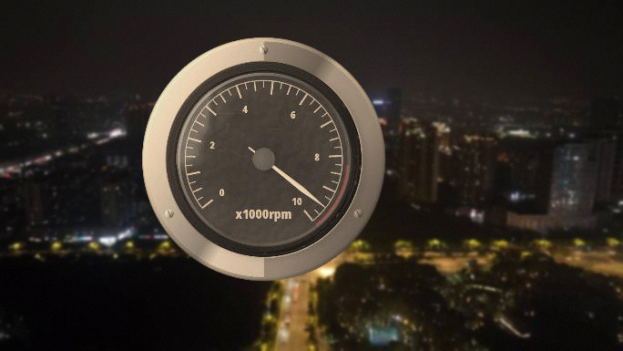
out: 9500 rpm
